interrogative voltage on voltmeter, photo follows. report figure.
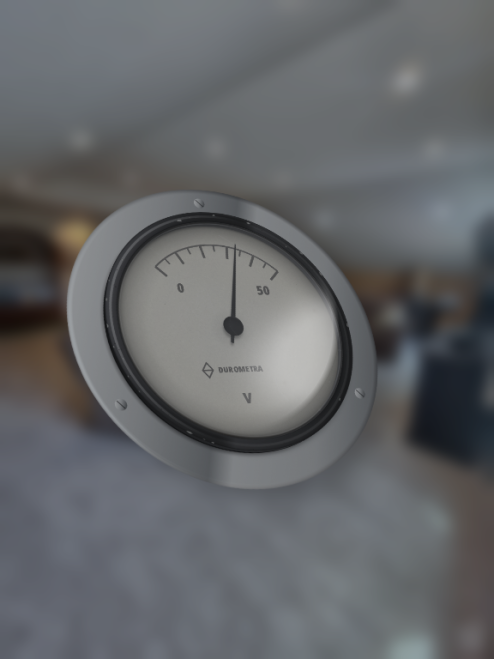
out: 32.5 V
